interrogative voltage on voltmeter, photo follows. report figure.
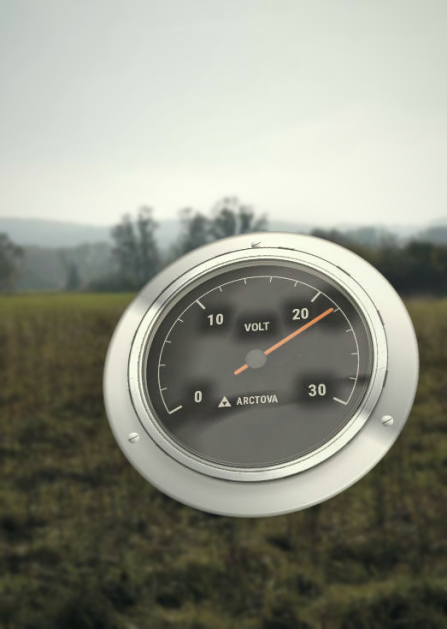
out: 22 V
